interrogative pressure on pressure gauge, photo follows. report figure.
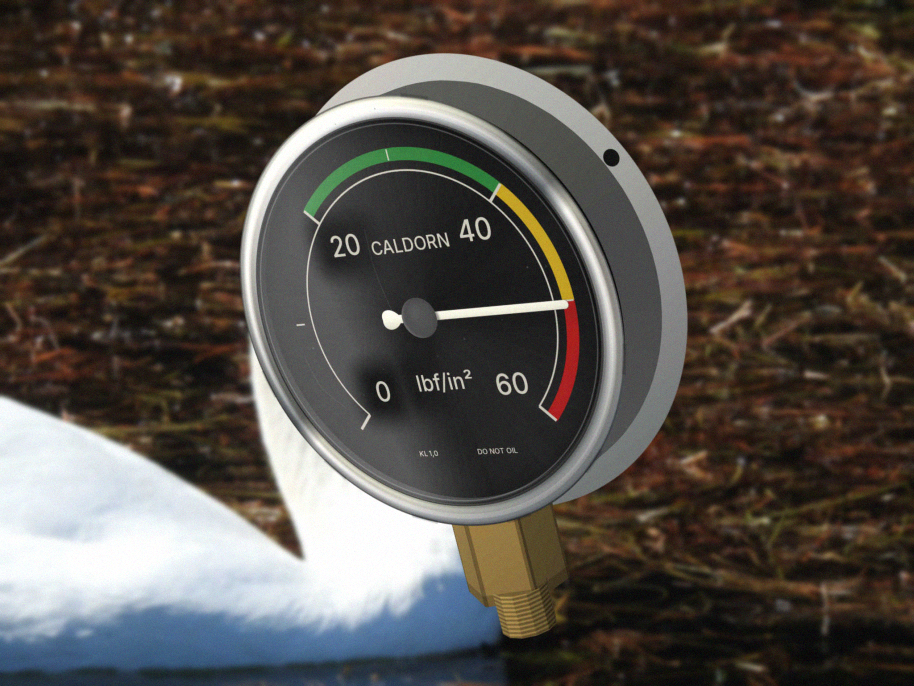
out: 50 psi
